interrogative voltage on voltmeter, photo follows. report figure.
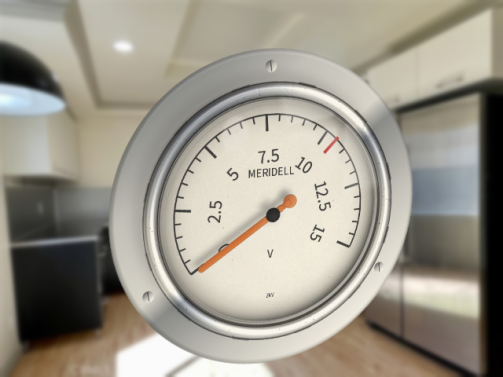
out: 0 V
